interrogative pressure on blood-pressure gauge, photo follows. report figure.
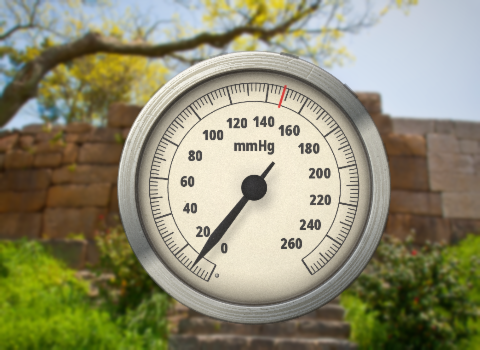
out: 10 mmHg
